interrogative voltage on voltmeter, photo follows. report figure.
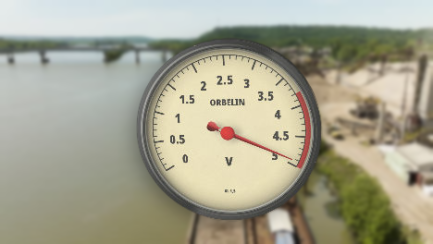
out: 4.9 V
